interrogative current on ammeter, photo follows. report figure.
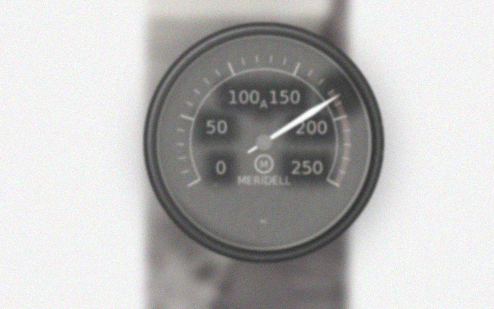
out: 185 A
